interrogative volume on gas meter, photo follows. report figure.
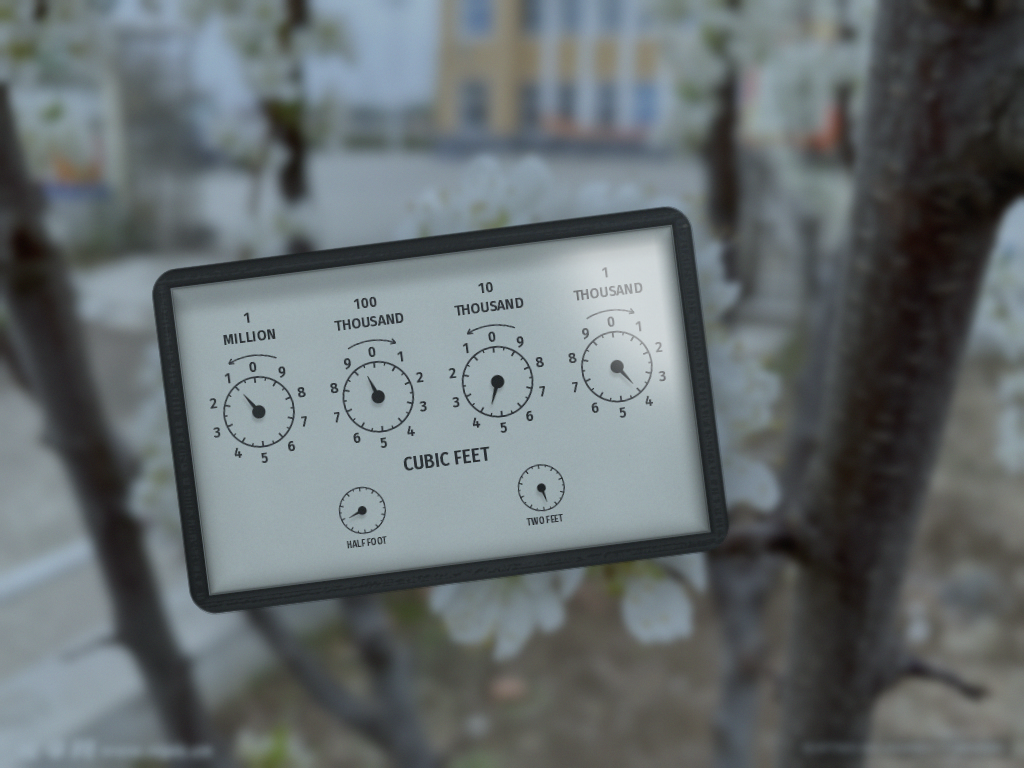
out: 94400 ft³
